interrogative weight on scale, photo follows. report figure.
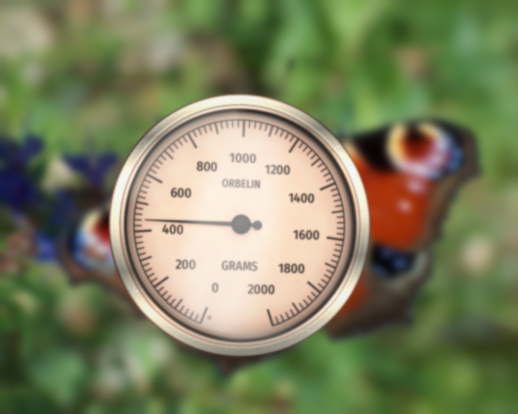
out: 440 g
